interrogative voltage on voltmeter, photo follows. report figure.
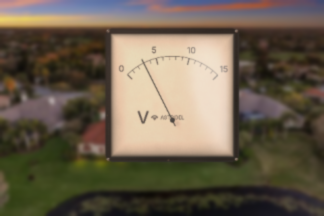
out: 3 V
